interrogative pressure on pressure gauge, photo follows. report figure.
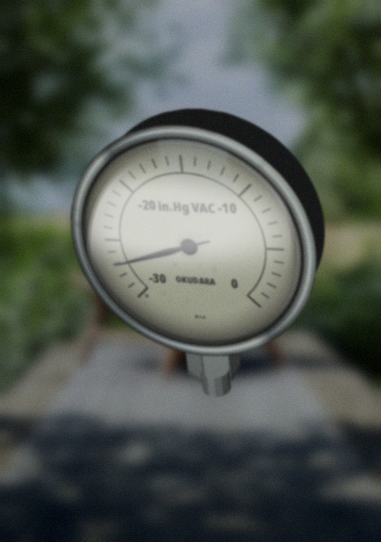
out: -27 inHg
